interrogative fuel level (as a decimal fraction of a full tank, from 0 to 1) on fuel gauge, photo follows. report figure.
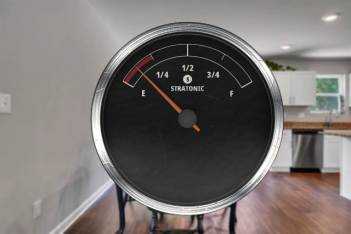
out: 0.125
